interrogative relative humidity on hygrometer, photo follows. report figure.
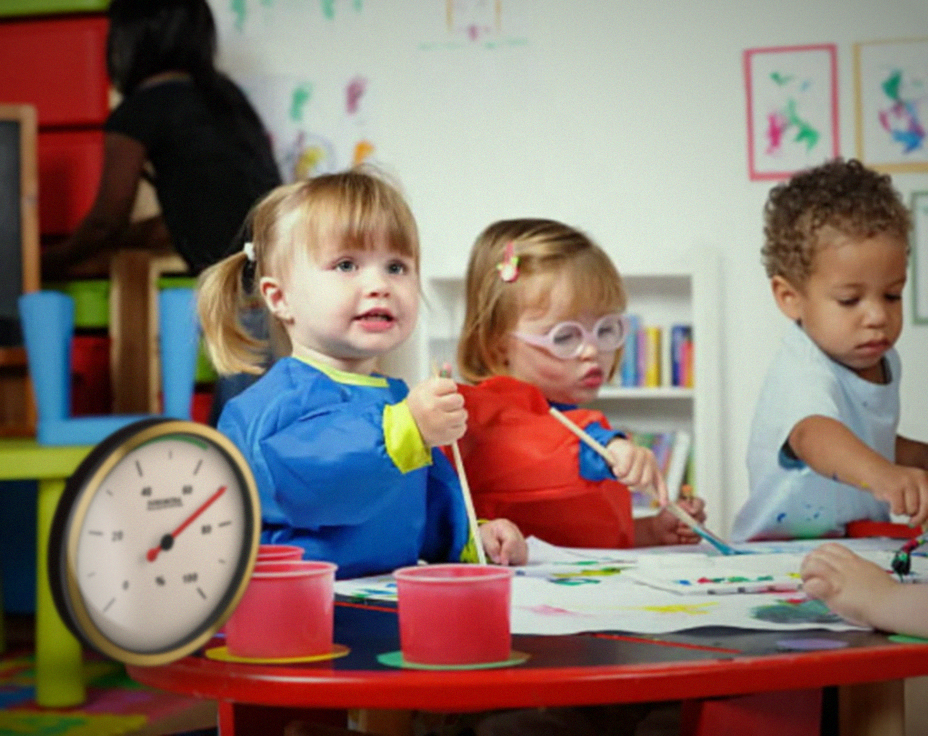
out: 70 %
